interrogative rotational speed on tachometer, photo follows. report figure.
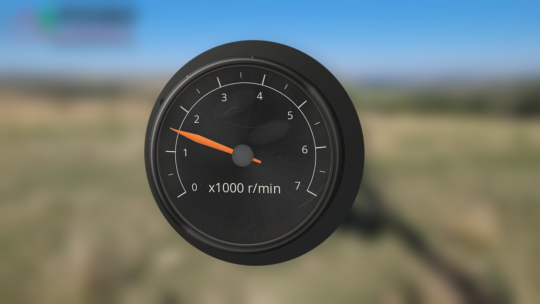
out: 1500 rpm
